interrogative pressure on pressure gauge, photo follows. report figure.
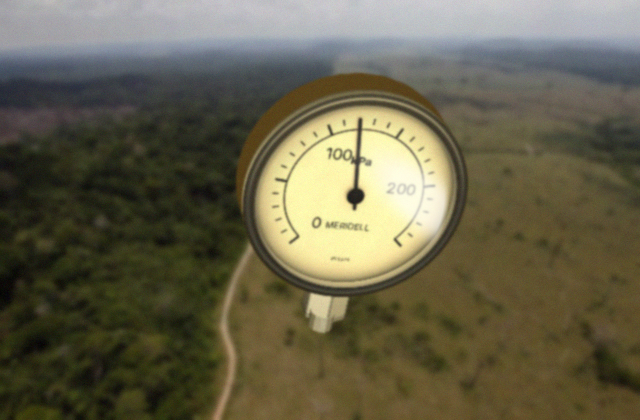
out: 120 kPa
